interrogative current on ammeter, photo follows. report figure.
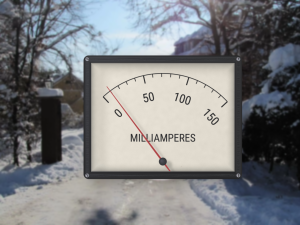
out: 10 mA
